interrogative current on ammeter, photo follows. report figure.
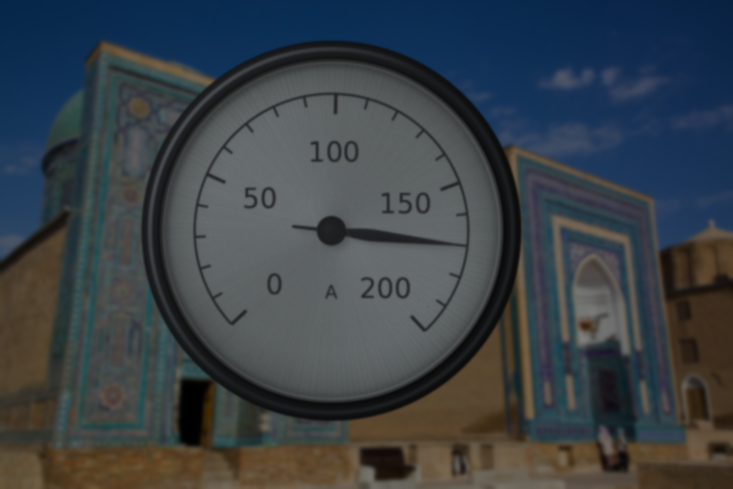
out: 170 A
